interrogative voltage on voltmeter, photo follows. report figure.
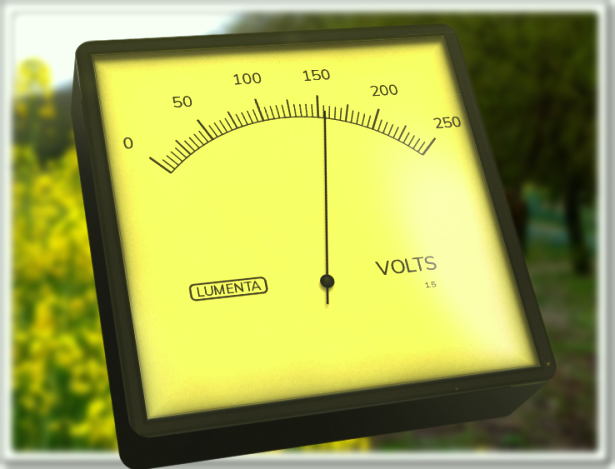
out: 155 V
